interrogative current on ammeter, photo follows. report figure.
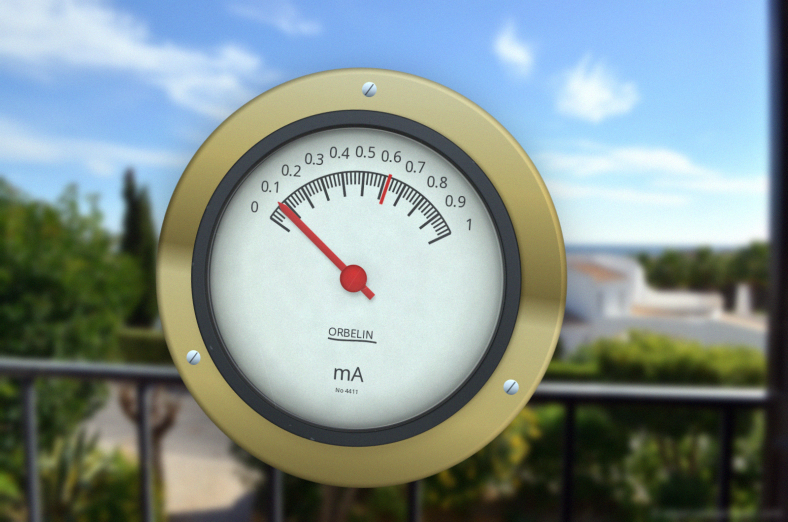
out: 0.08 mA
